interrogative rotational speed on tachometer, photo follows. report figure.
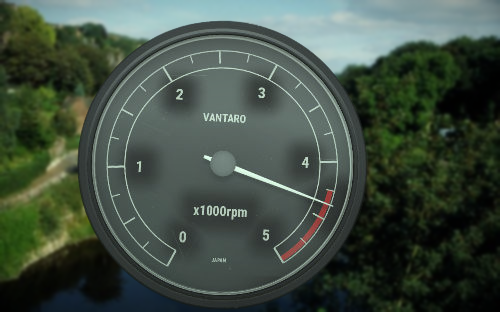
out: 4375 rpm
